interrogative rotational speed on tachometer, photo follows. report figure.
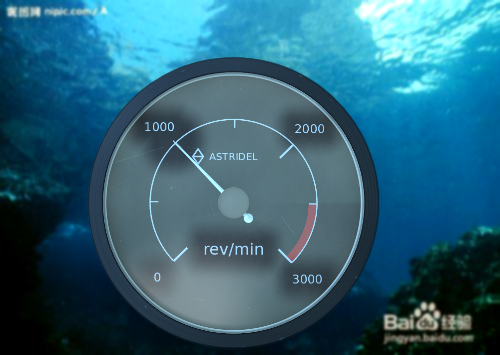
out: 1000 rpm
